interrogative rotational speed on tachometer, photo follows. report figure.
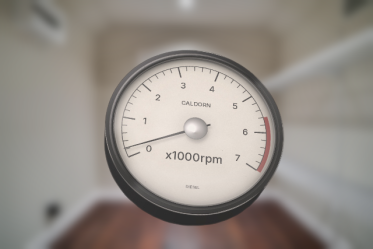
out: 200 rpm
